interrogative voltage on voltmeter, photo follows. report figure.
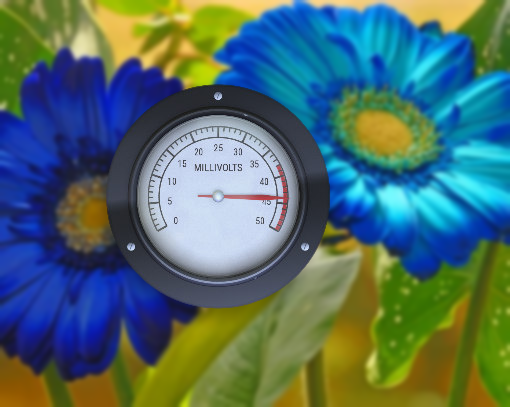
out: 44 mV
